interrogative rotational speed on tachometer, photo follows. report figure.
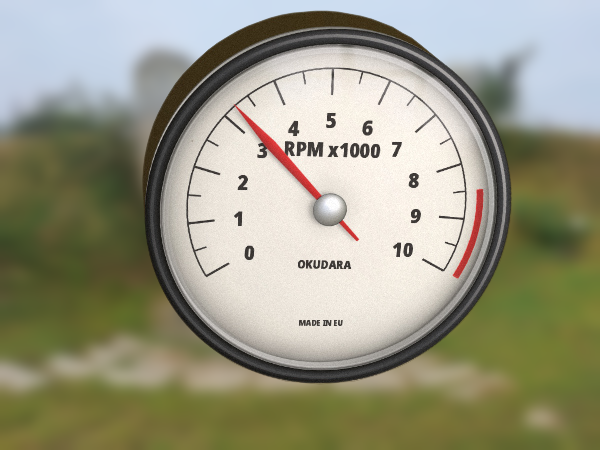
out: 3250 rpm
